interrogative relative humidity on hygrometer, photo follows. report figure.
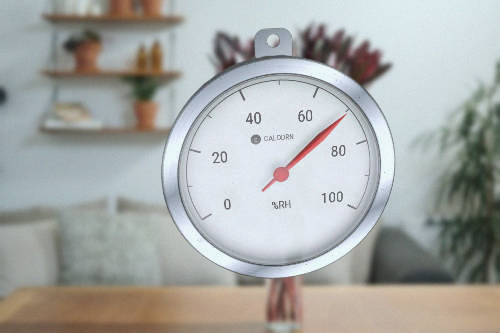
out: 70 %
